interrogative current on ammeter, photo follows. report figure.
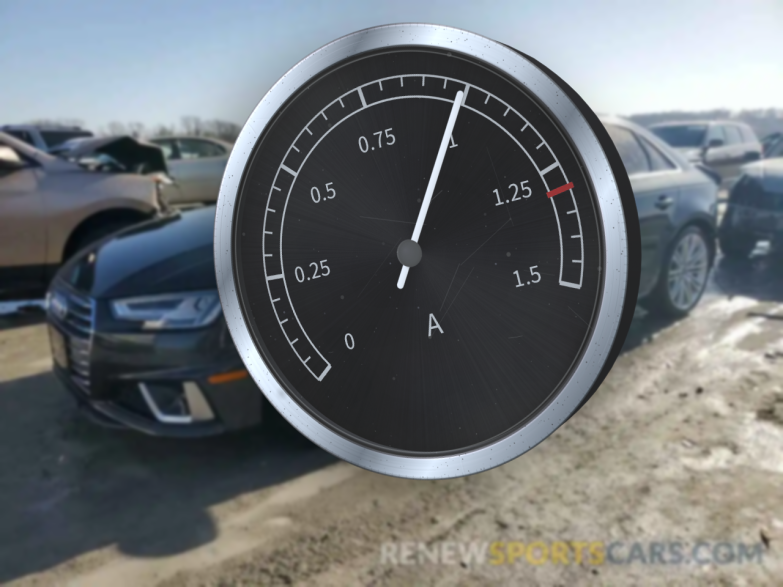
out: 1 A
